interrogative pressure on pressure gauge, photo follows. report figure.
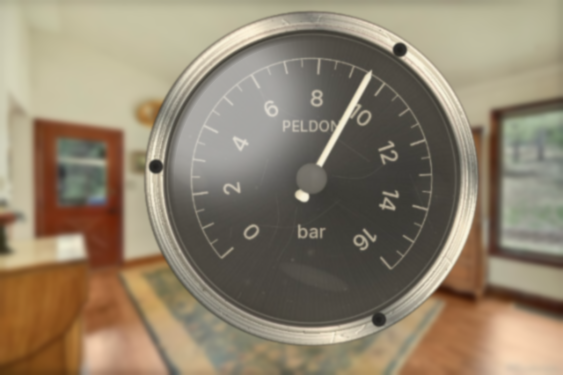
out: 9.5 bar
